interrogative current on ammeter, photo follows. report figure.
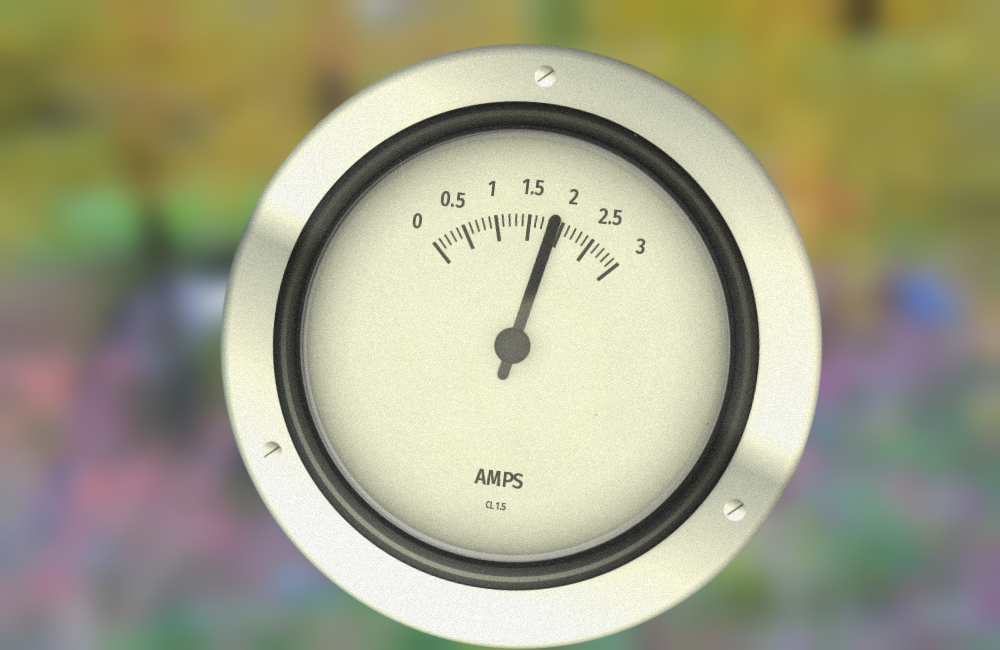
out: 1.9 A
